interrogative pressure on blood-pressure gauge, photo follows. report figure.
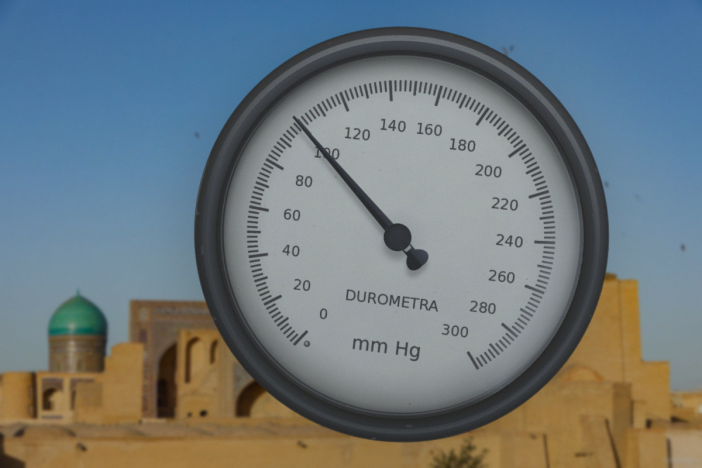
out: 100 mmHg
